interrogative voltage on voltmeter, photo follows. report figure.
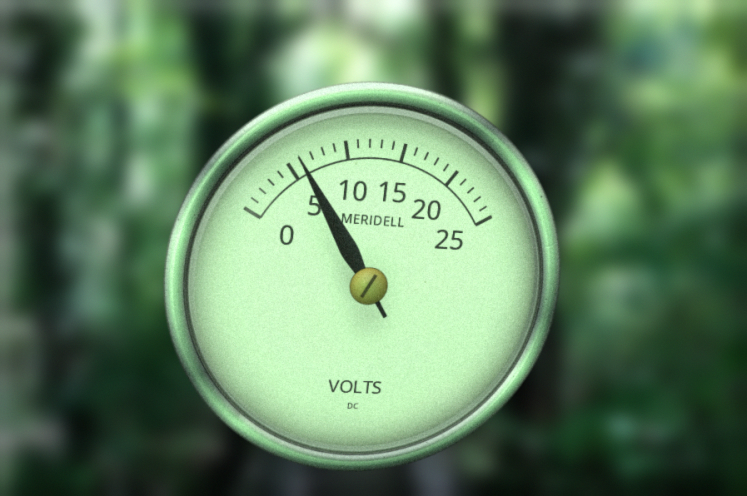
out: 6 V
